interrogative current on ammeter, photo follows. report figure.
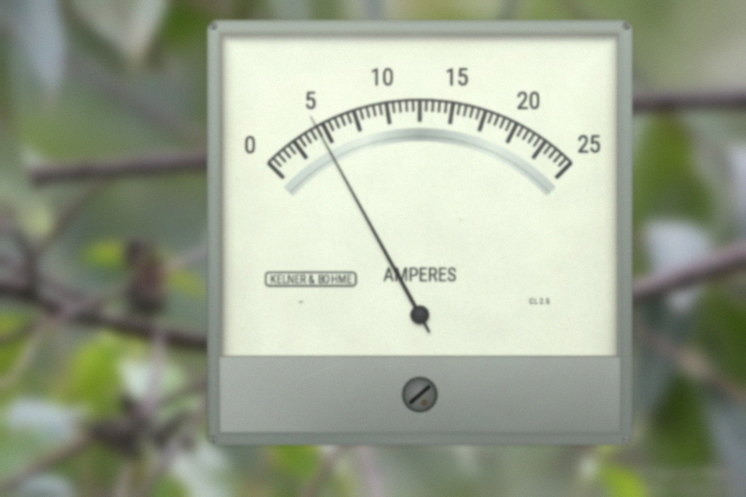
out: 4.5 A
